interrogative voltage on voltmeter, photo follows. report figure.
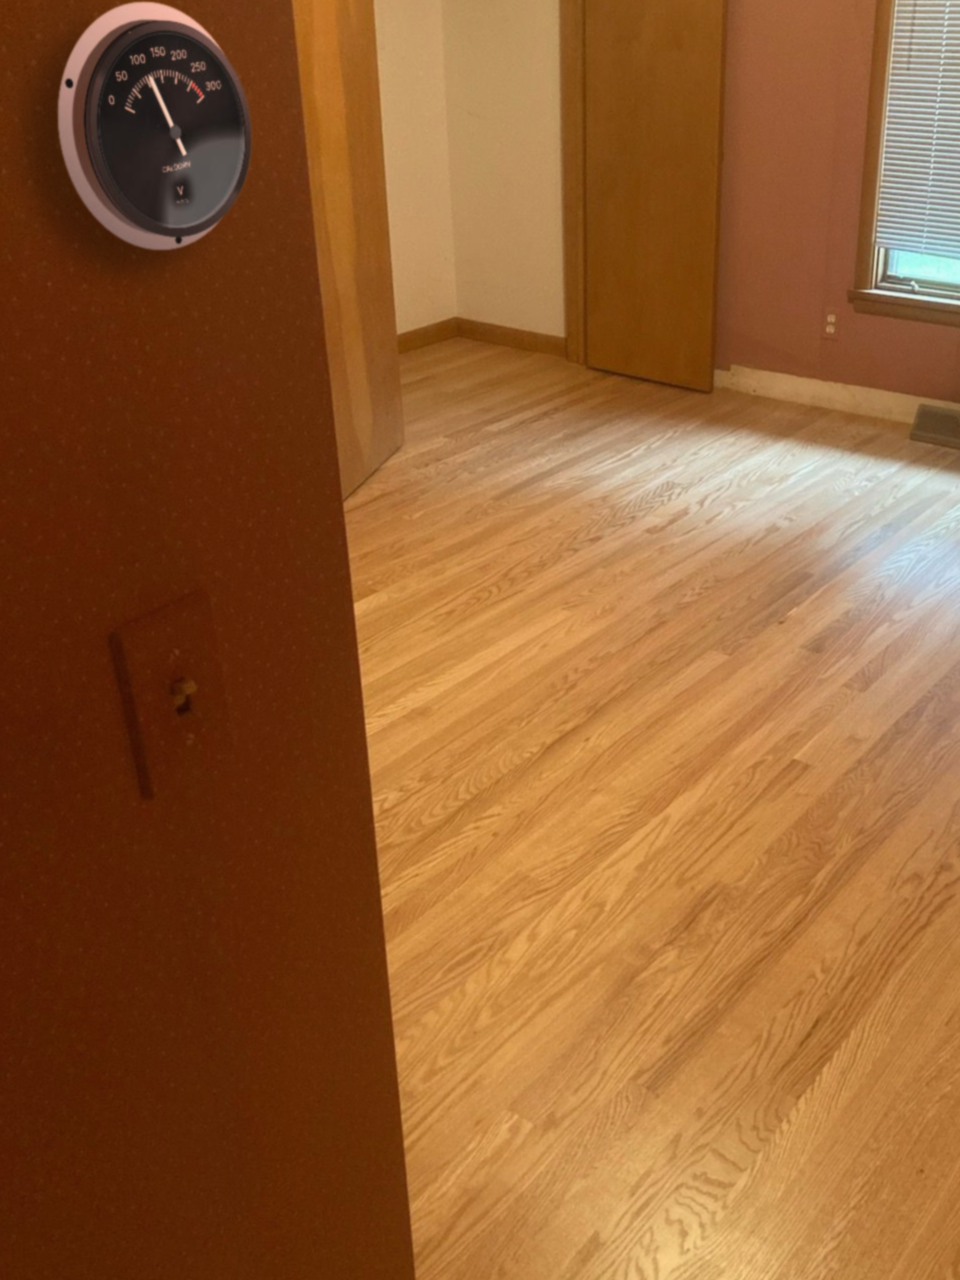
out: 100 V
